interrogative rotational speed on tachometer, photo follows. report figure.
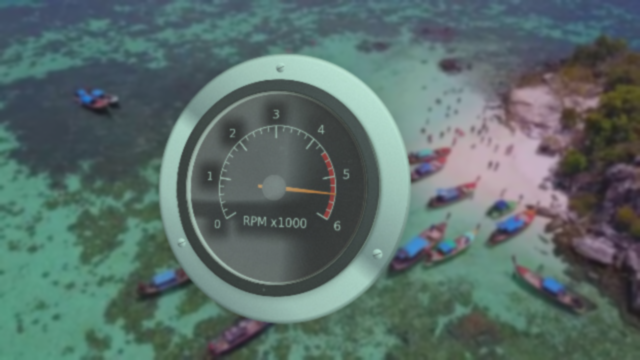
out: 5400 rpm
